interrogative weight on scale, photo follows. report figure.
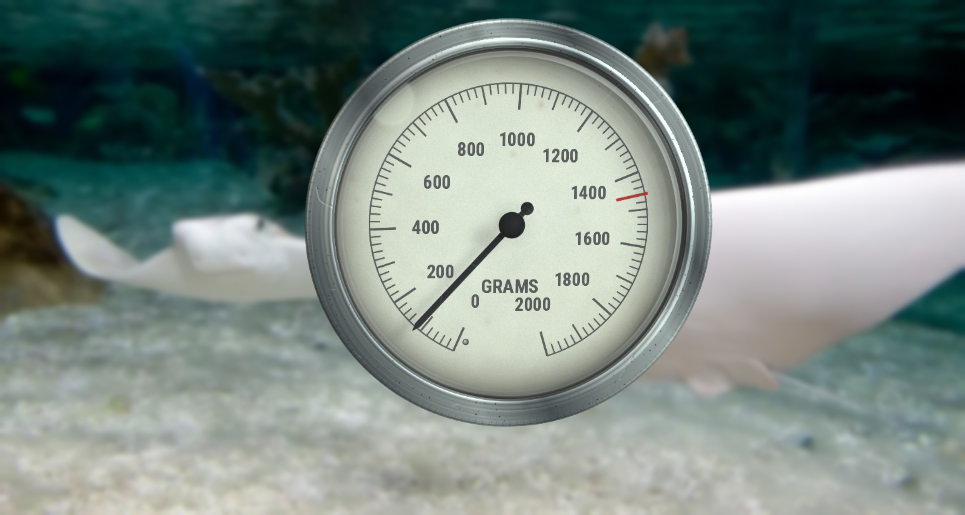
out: 120 g
